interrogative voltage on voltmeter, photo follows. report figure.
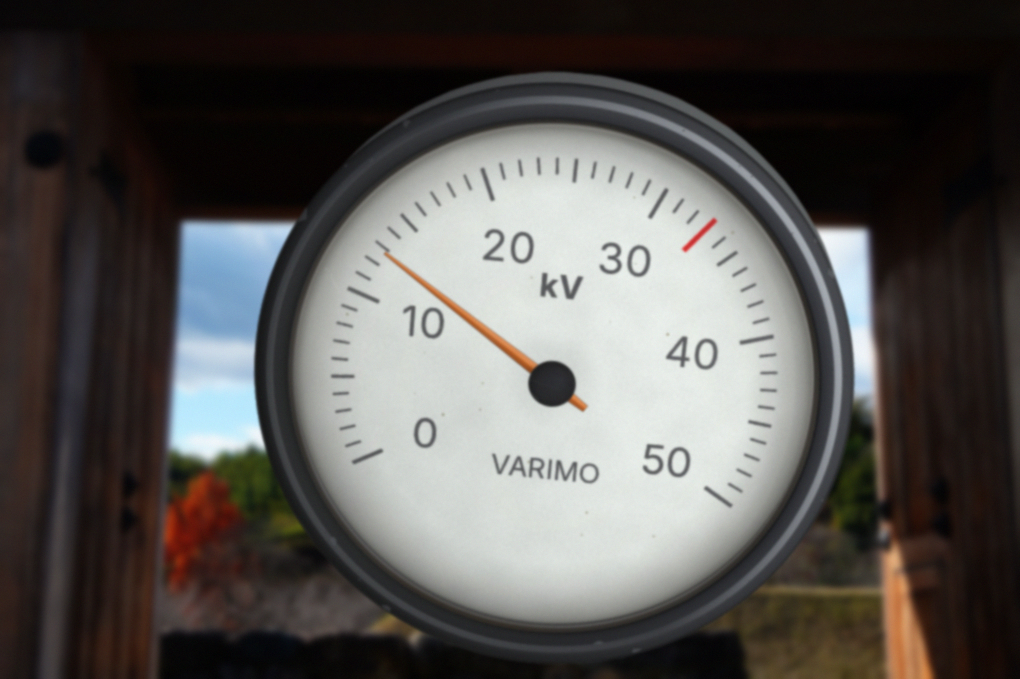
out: 13 kV
